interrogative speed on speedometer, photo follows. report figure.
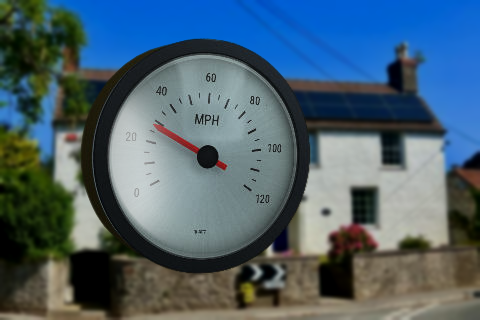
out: 27.5 mph
